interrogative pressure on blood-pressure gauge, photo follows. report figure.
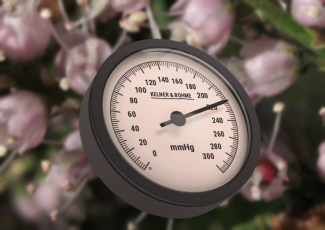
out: 220 mmHg
